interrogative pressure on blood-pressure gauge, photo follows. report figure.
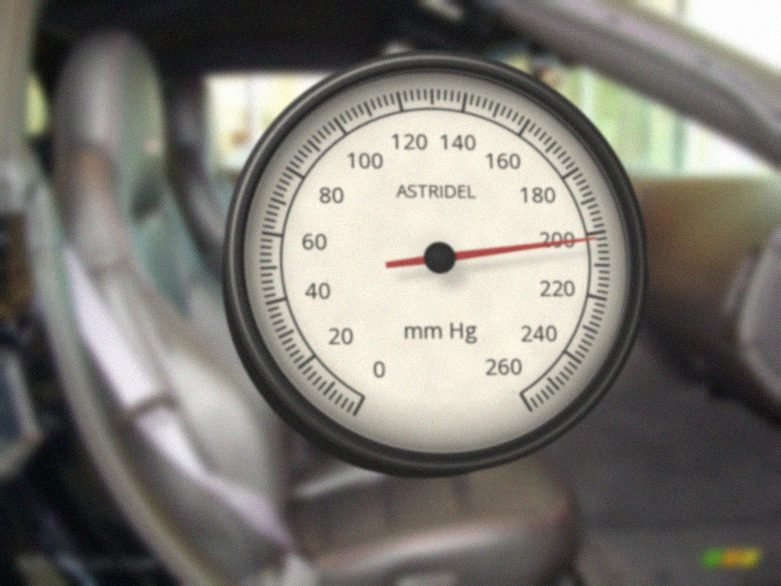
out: 202 mmHg
